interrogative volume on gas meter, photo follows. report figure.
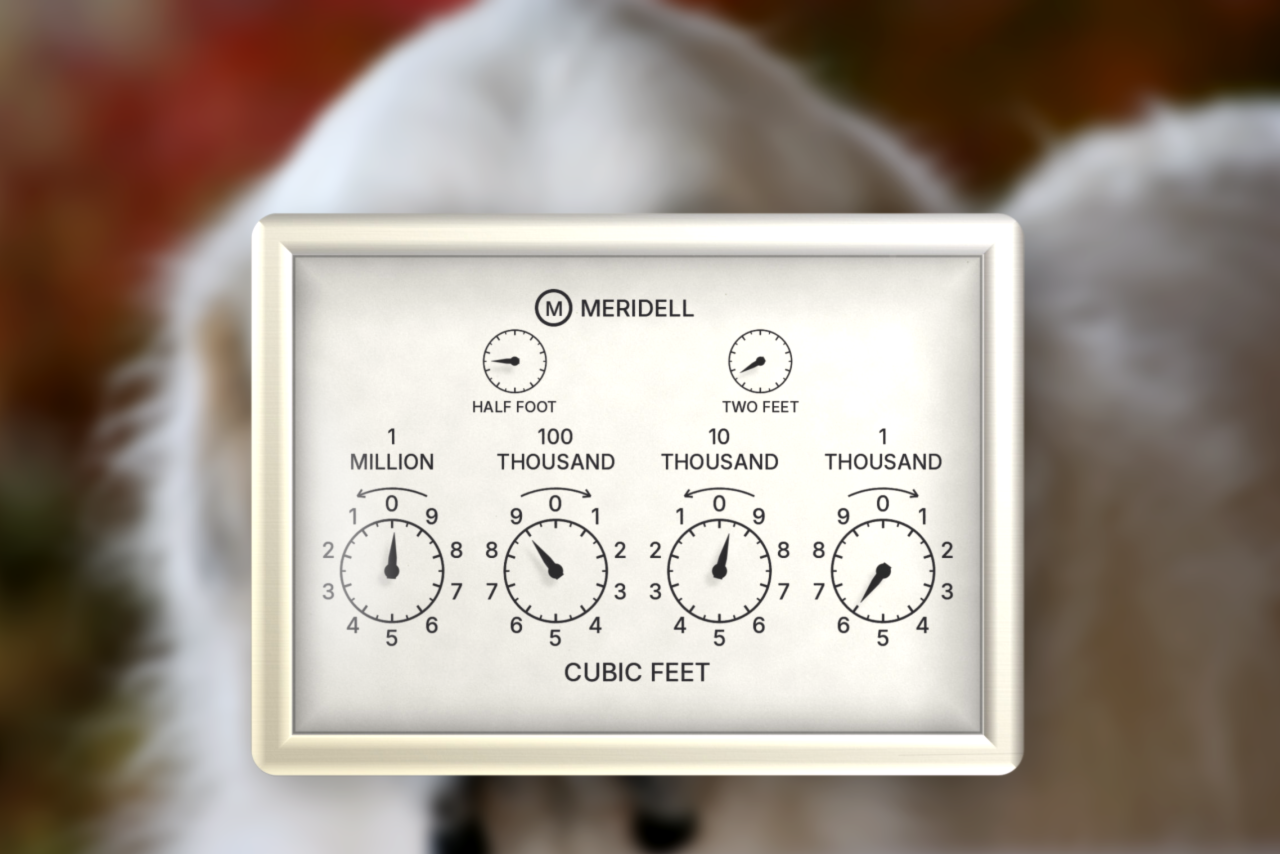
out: 989600 ft³
